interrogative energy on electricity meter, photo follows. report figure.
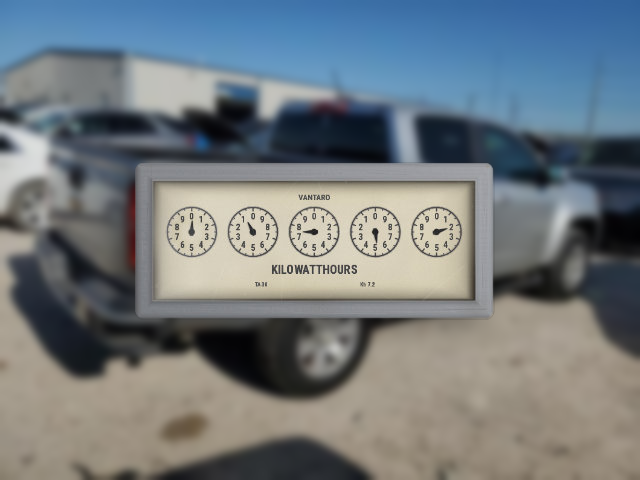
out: 752 kWh
